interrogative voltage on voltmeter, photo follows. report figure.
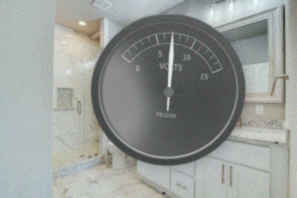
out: 7 V
